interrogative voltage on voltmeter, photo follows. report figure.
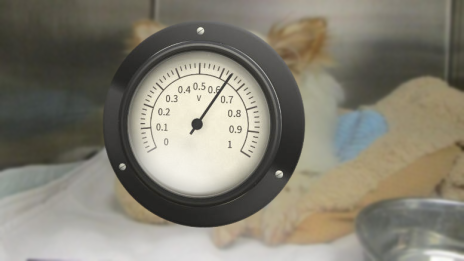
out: 0.64 V
